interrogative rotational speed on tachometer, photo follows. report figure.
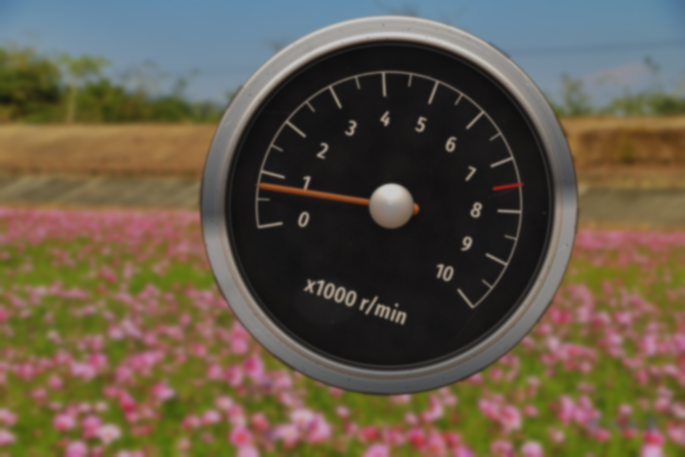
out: 750 rpm
